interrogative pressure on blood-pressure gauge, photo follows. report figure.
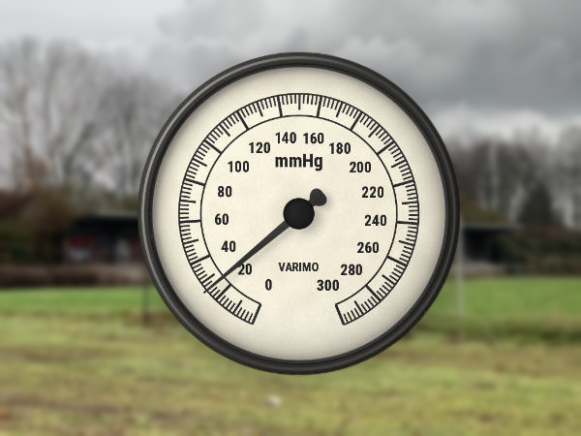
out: 26 mmHg
